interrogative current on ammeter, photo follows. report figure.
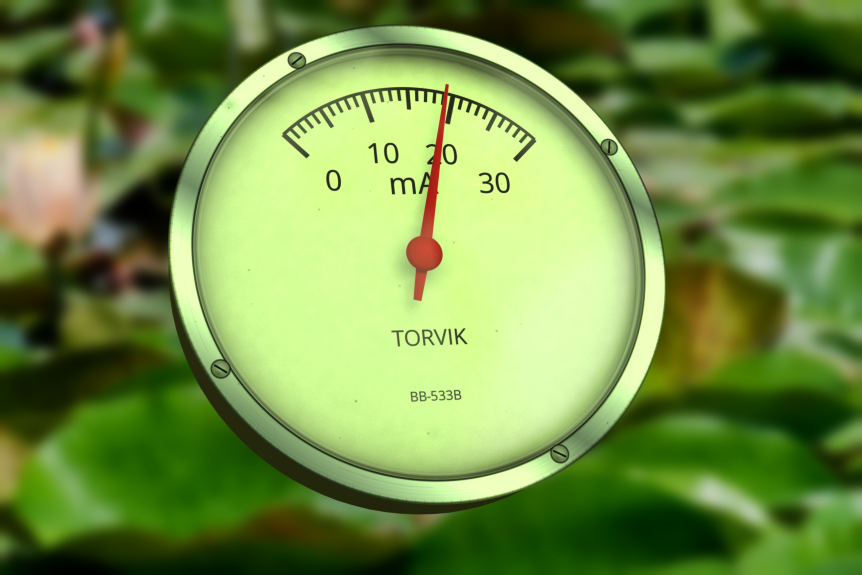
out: 19 mA
